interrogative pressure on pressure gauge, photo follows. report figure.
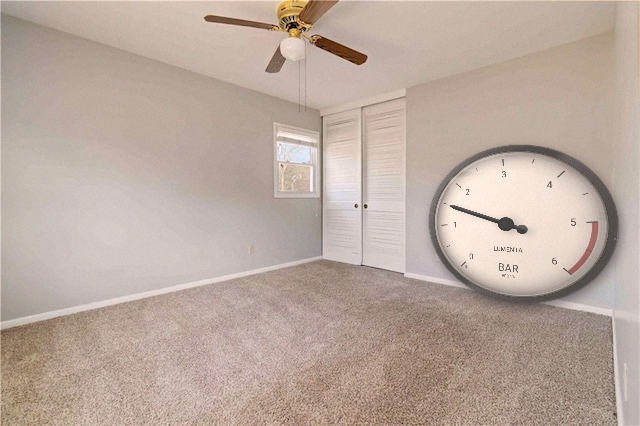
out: 1.5 bar
